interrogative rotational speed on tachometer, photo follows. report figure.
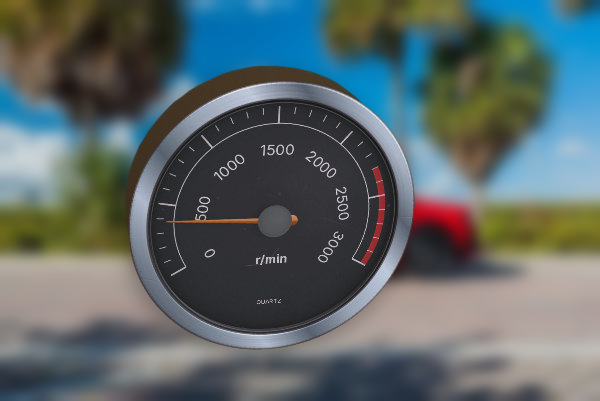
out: 400 rpm
